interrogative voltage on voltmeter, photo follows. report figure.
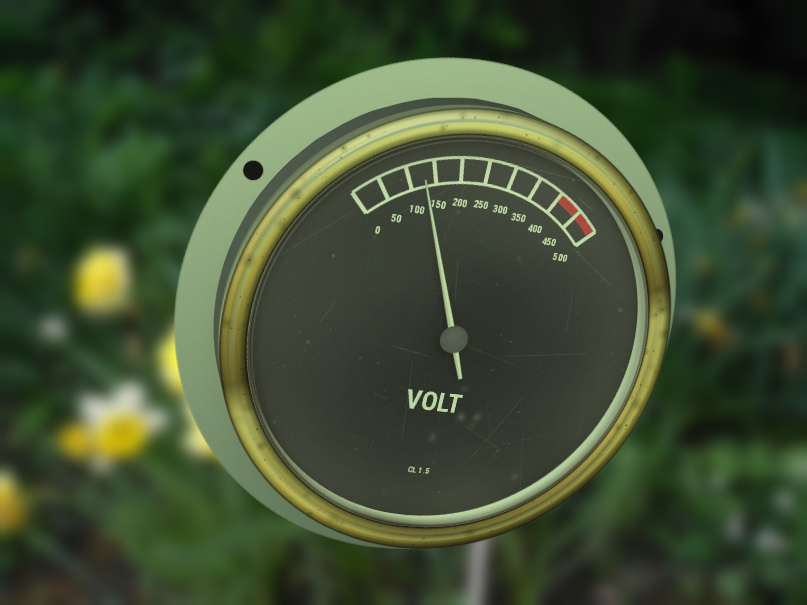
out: 125 V
